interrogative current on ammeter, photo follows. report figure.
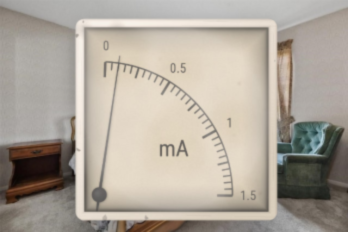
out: 0.1 mA
